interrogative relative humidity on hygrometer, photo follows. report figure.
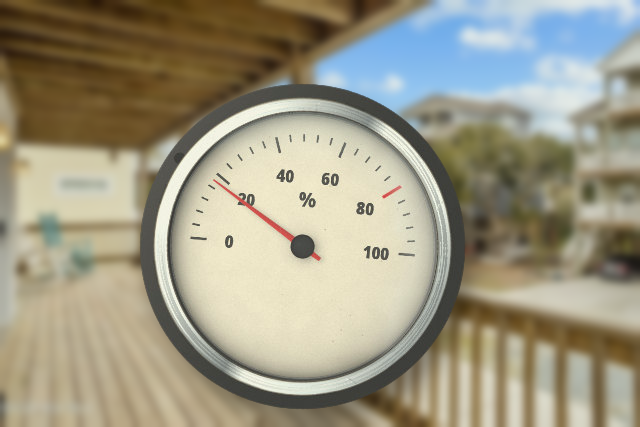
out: 18 %
